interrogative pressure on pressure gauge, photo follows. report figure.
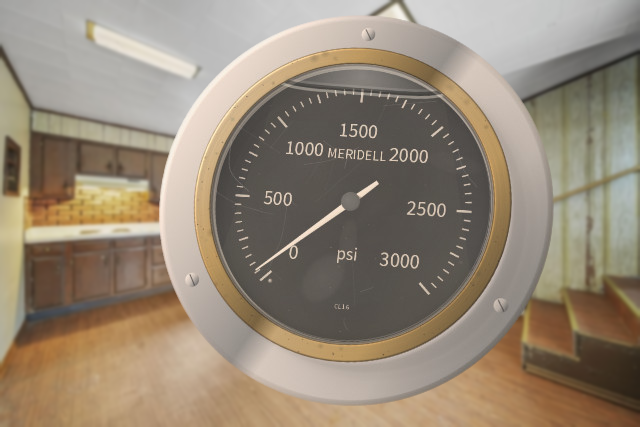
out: 50 psi
